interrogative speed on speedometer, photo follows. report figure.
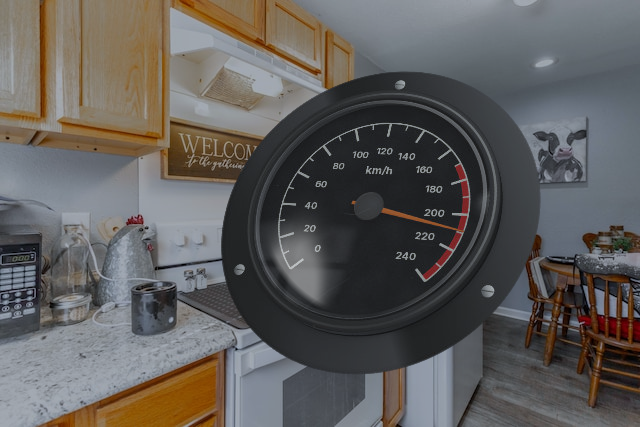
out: 210 km/h
